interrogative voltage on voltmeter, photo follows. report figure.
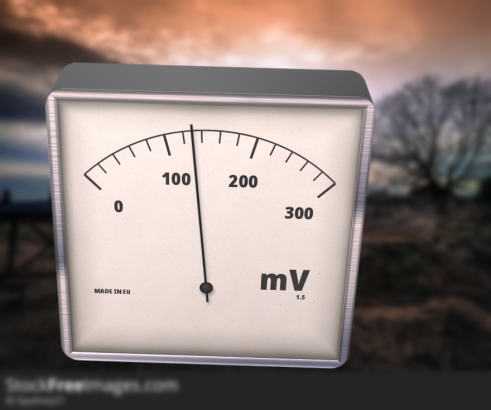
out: 130 mV
